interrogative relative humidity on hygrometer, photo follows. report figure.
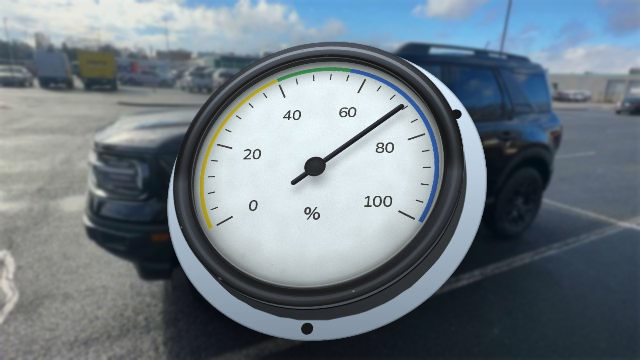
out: 72 %
